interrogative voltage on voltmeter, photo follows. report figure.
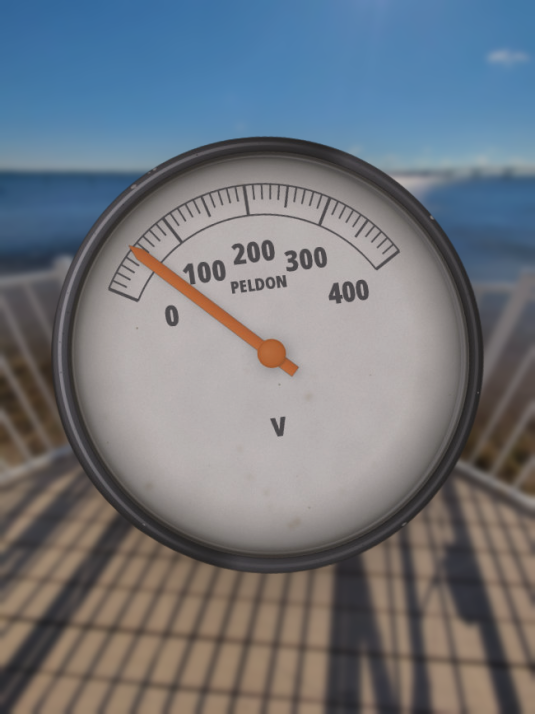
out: 50 V
